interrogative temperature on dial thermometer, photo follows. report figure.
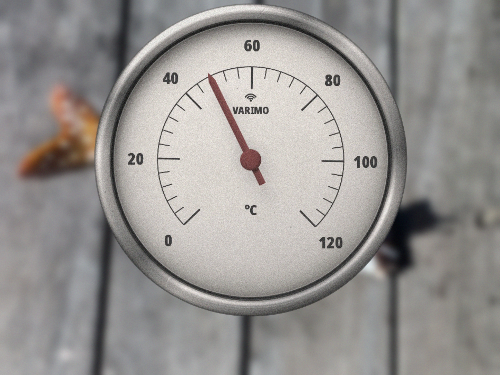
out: 48 °C
